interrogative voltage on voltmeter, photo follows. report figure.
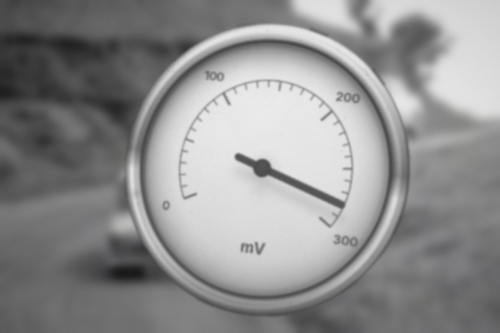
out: 280 mV
